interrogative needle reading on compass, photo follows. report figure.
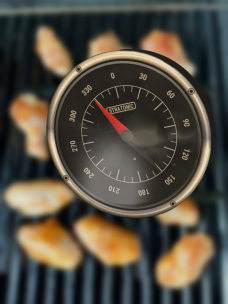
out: 330 °
